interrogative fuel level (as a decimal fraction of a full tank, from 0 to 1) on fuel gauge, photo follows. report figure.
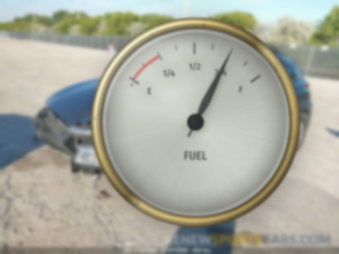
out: 0.75
